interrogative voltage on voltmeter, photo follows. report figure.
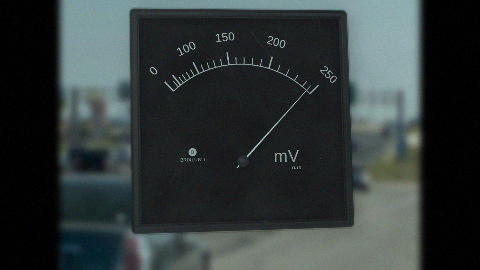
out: 245 mV
